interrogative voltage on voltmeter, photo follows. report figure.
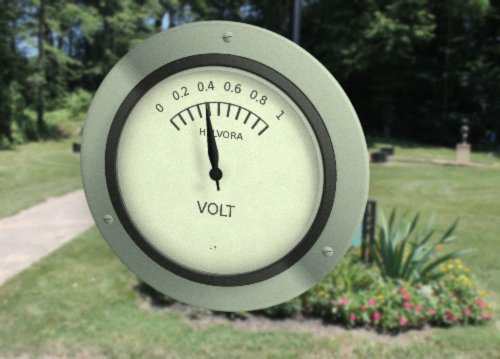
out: 0.4 V
